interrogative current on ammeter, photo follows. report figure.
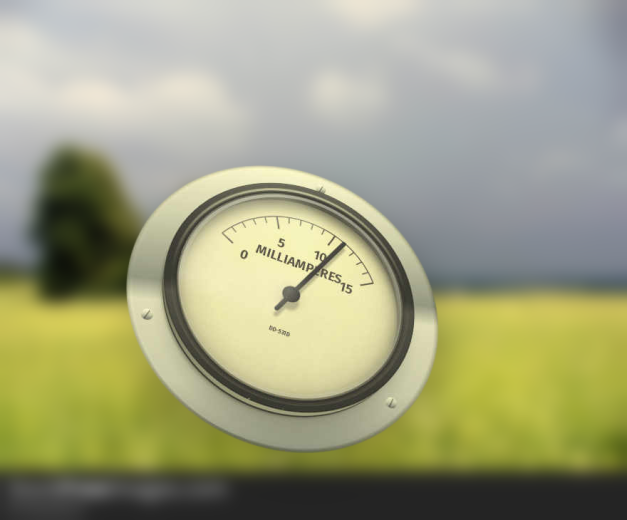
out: 11 mA
